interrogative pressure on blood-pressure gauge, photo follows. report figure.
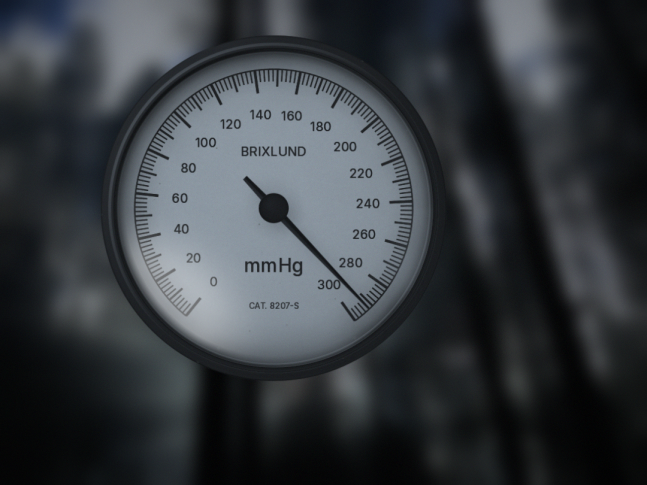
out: 292 mmHg
